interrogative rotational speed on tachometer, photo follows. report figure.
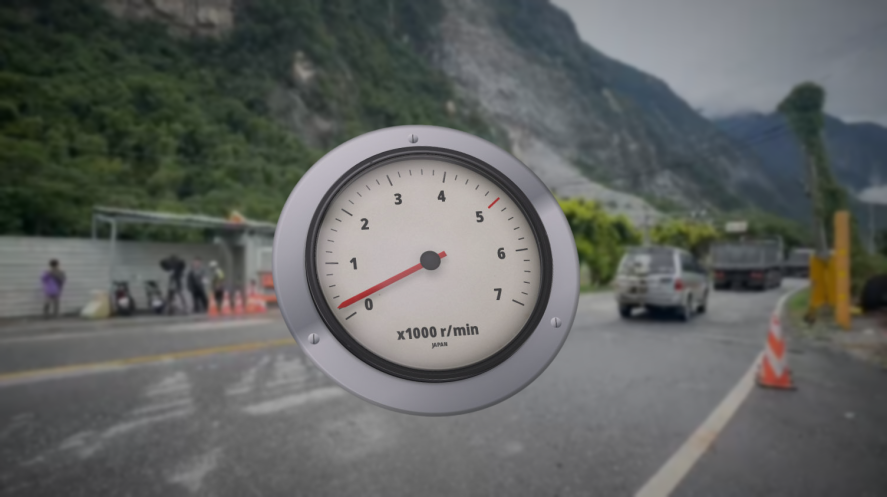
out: 200 rpm
